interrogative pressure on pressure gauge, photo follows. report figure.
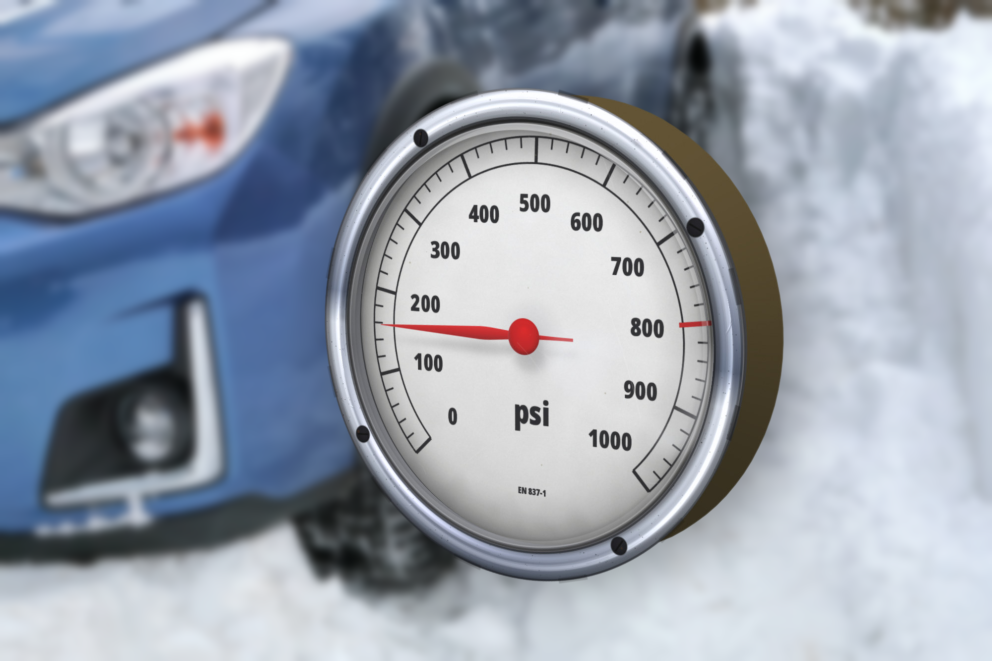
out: 160 psi
